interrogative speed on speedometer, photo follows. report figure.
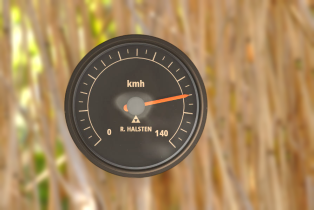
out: 110 km/h
